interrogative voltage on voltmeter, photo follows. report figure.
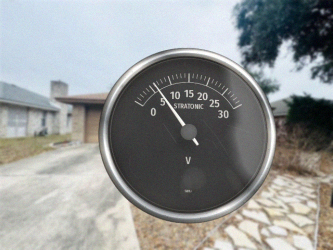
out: 6 V
